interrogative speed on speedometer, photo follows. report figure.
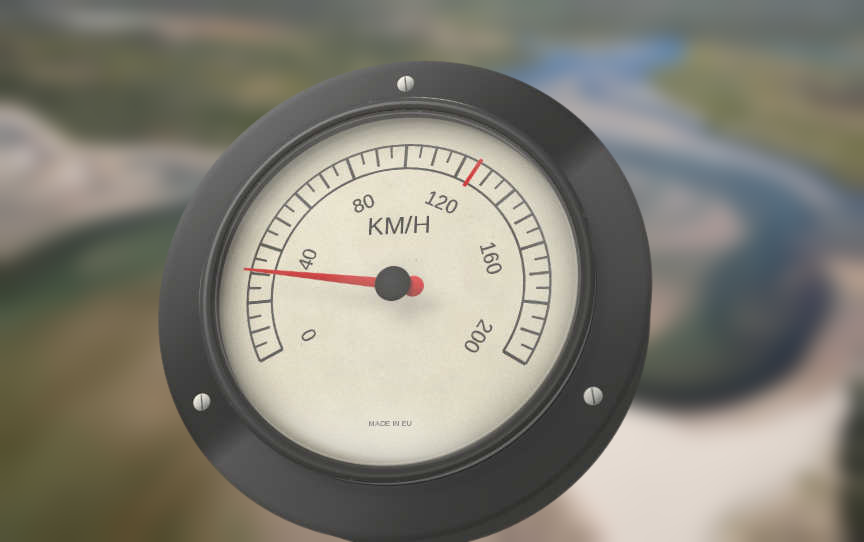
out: 30 km/h
